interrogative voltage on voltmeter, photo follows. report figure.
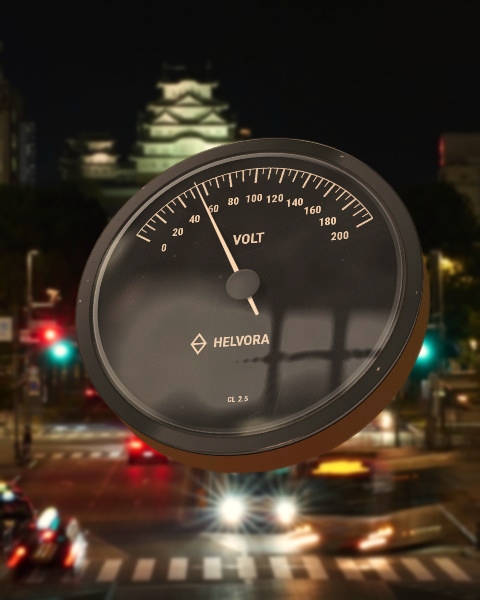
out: 55 V
